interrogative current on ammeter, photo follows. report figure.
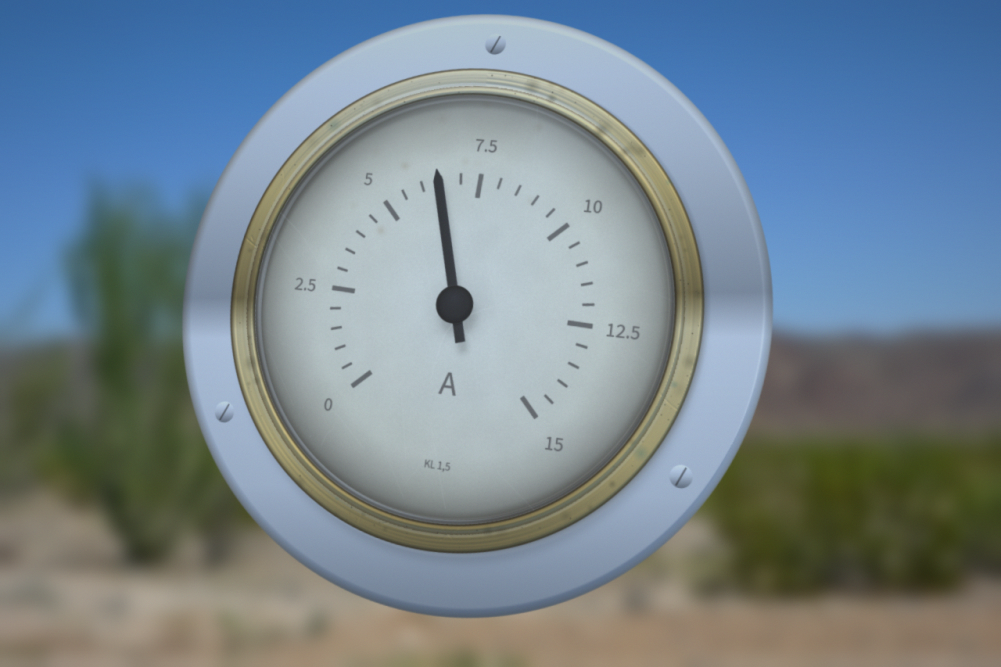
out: 6.5 A
